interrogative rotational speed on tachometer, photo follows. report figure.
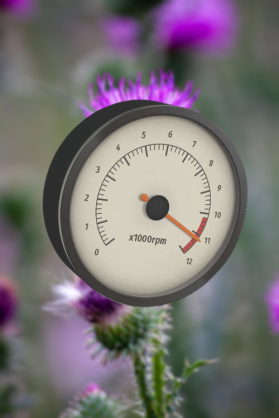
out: 11200 rpm
